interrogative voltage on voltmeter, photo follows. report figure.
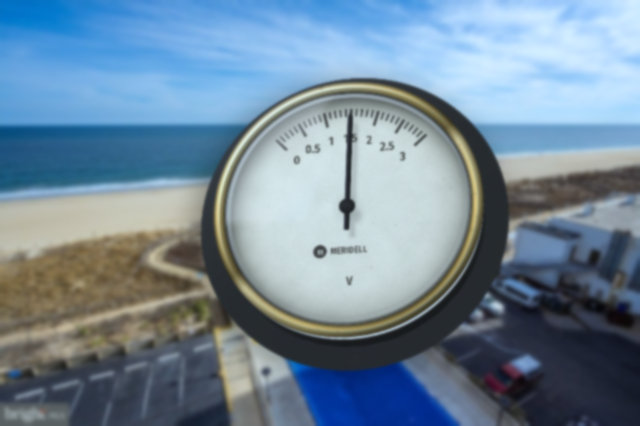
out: 1.5 V
